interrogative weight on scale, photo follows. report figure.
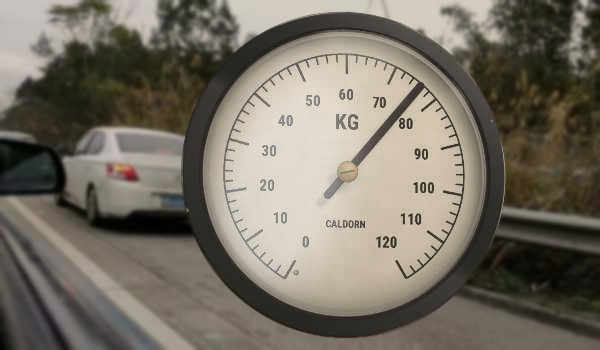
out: 76 kg
